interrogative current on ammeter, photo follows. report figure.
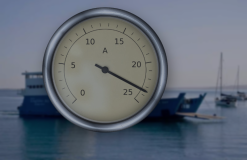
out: 23.5 A
